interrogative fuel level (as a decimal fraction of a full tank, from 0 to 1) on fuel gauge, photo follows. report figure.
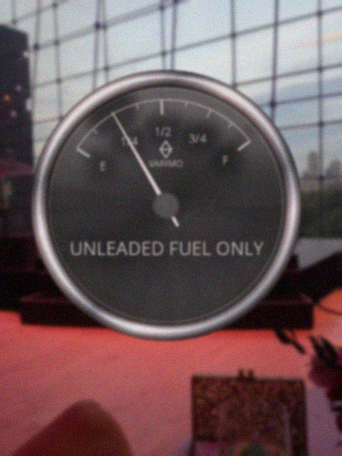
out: 0.25
